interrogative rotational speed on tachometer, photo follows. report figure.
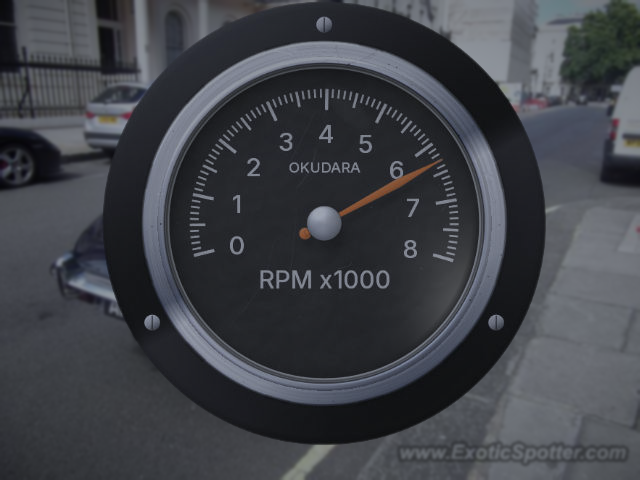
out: 6300 rpm
